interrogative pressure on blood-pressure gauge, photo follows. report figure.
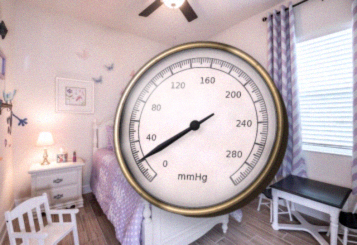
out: 20 mmHg
